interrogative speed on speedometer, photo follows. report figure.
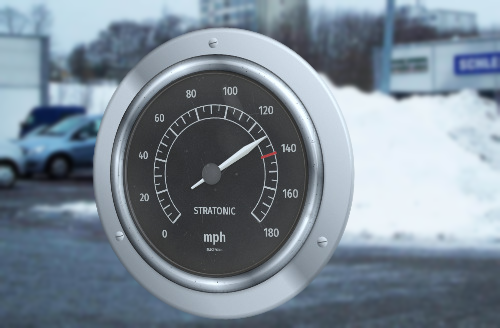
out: 130 mph
